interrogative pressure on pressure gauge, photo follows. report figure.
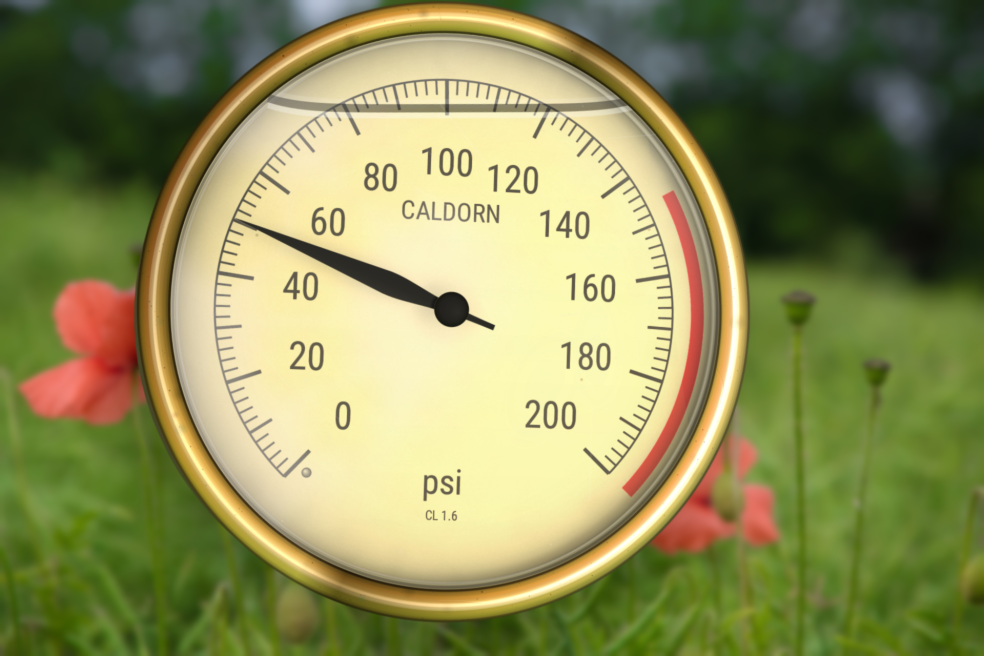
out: 50 psi
